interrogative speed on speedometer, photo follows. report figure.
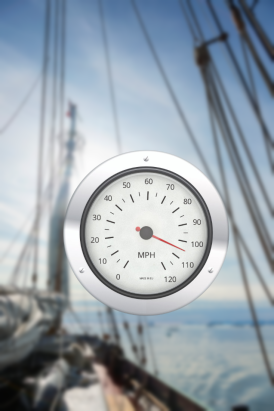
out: 105 mph
